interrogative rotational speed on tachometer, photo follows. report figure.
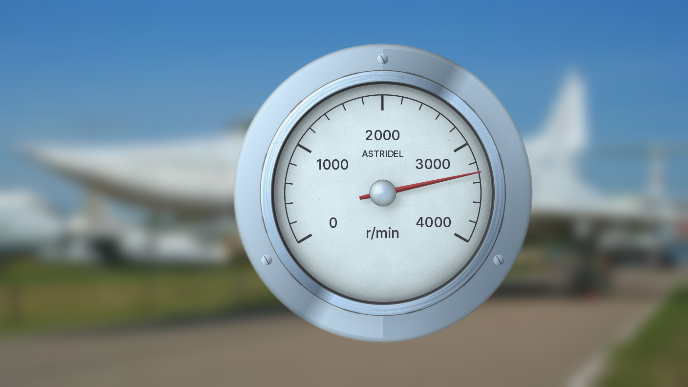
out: 3300 rpm
